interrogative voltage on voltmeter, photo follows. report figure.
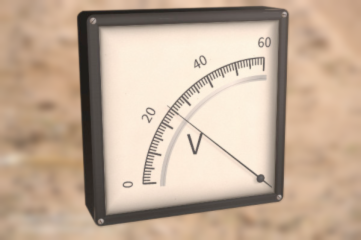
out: 25 V
